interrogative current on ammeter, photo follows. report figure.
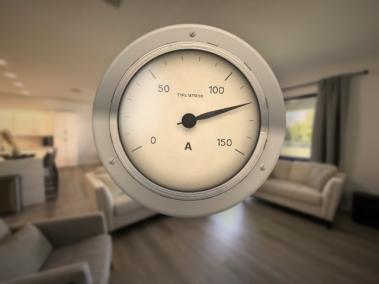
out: 120 A
